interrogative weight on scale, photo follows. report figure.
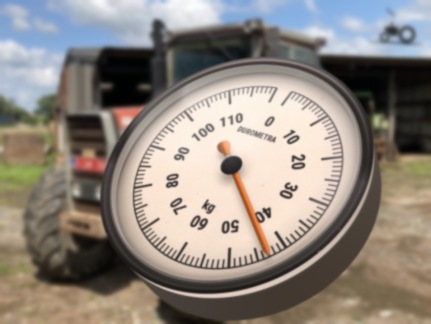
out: 43 kg
